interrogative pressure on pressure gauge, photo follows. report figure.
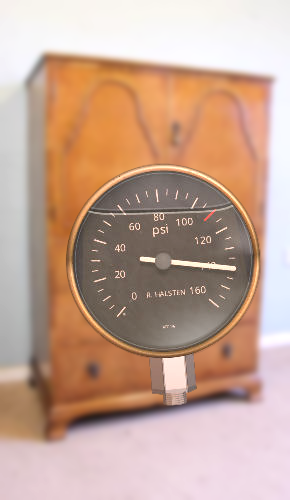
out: 140 psi
